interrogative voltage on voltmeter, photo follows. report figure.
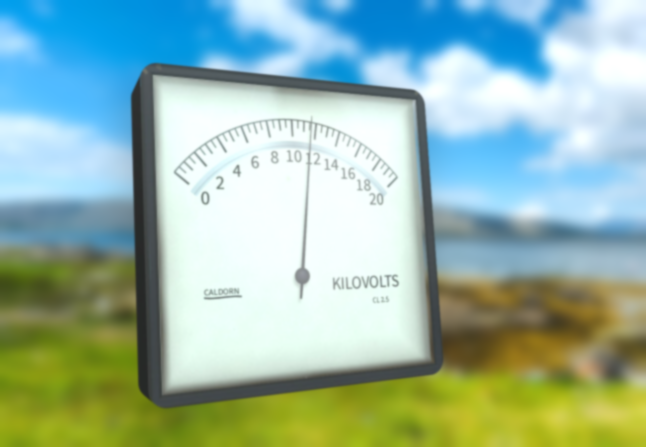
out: 11.5 kV
